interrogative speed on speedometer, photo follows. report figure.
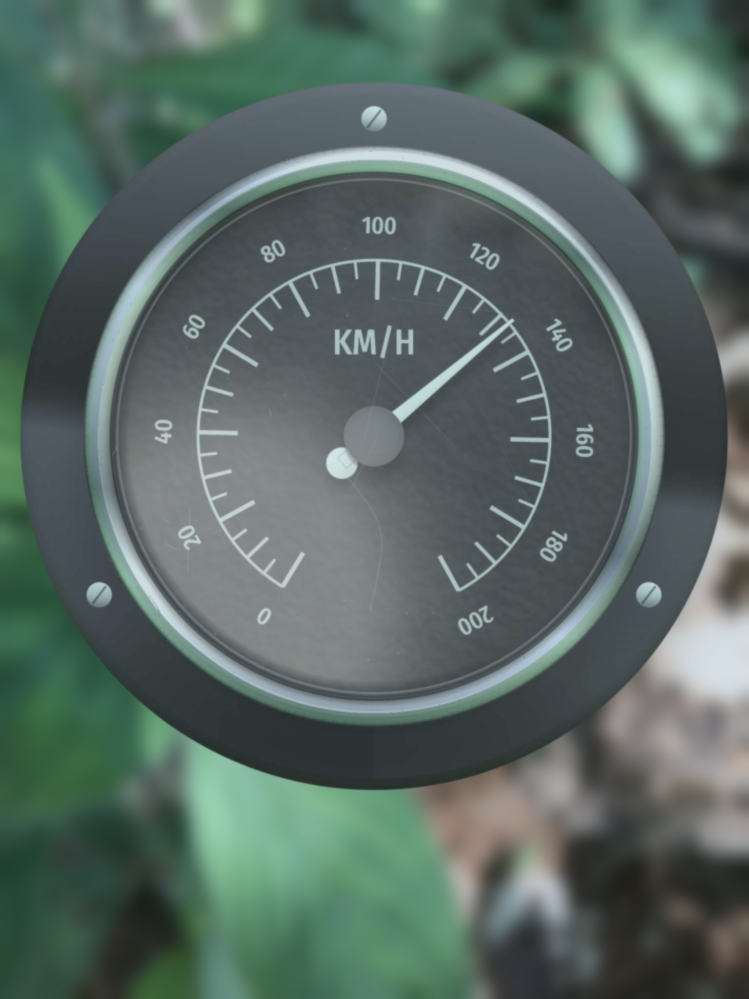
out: 132.5 km/h
